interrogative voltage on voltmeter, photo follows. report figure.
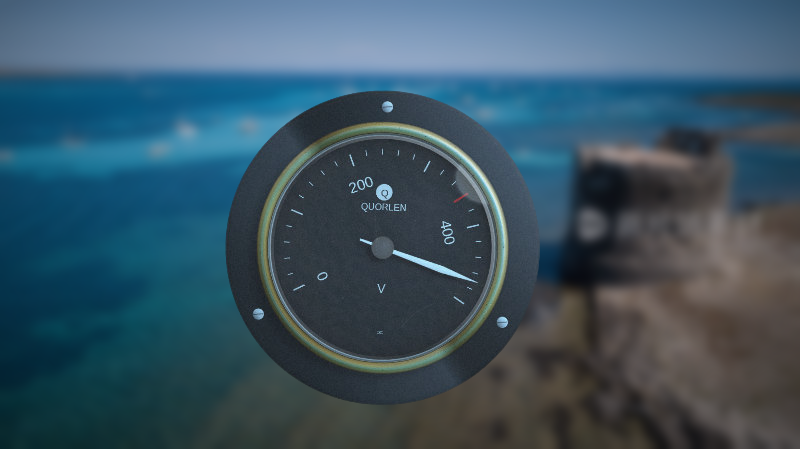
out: 470 V
